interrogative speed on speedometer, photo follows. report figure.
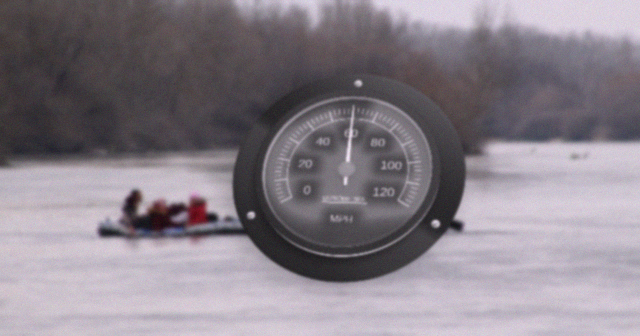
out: 60 mph
